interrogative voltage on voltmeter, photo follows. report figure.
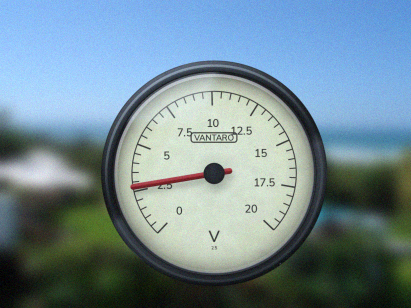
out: 2.75 V
